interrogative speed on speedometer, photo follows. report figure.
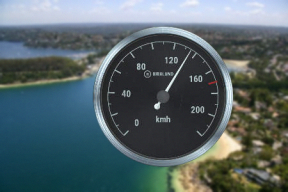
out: 135 km/h
